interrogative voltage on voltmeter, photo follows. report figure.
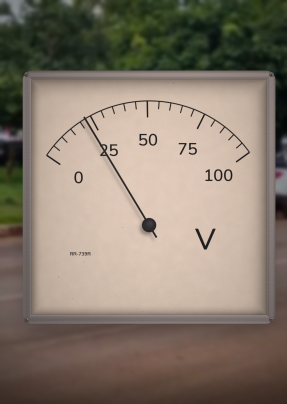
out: 22.5 V
